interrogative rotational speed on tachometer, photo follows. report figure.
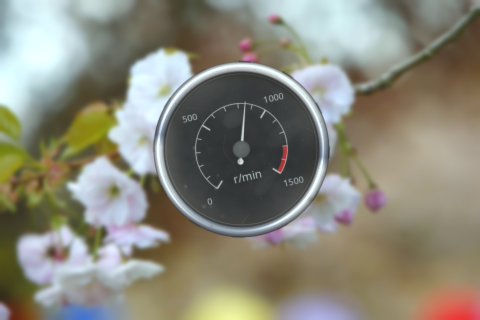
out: 850 rpm
